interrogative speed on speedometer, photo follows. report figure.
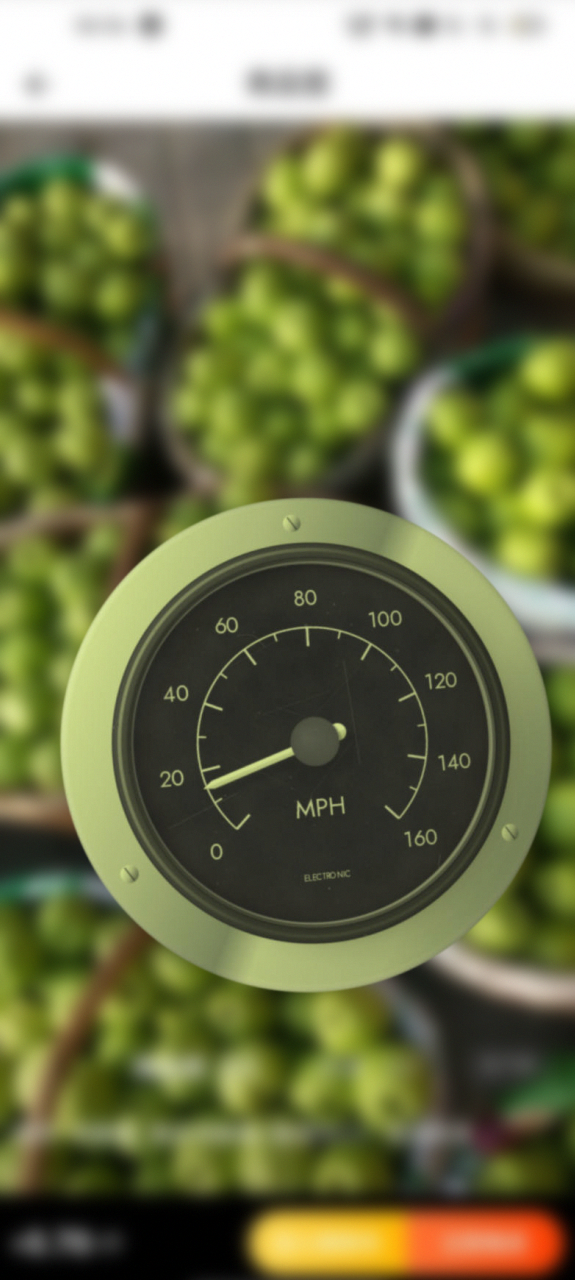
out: 15 mph
